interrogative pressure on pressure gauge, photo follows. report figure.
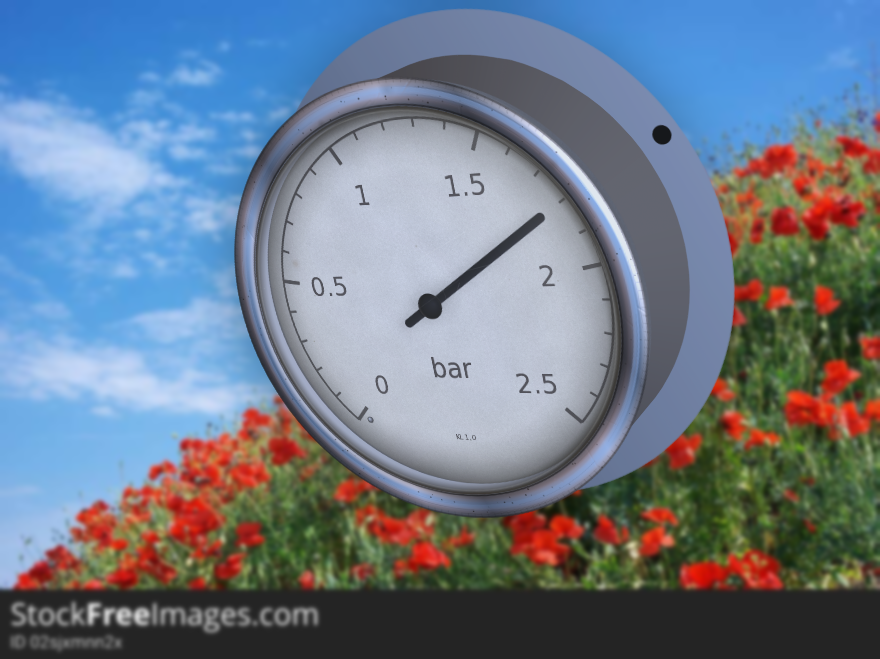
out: 1.8 bar
